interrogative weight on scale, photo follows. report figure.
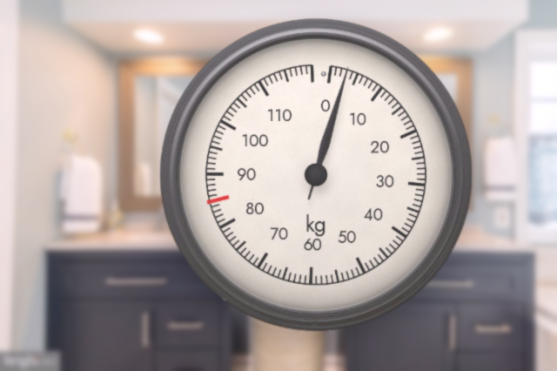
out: 3 kg
